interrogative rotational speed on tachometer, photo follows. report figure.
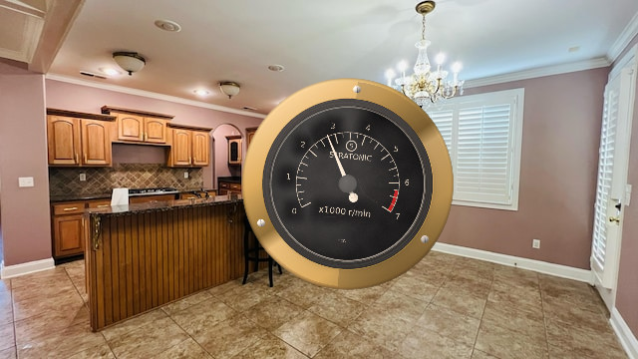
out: 2750 rpm
